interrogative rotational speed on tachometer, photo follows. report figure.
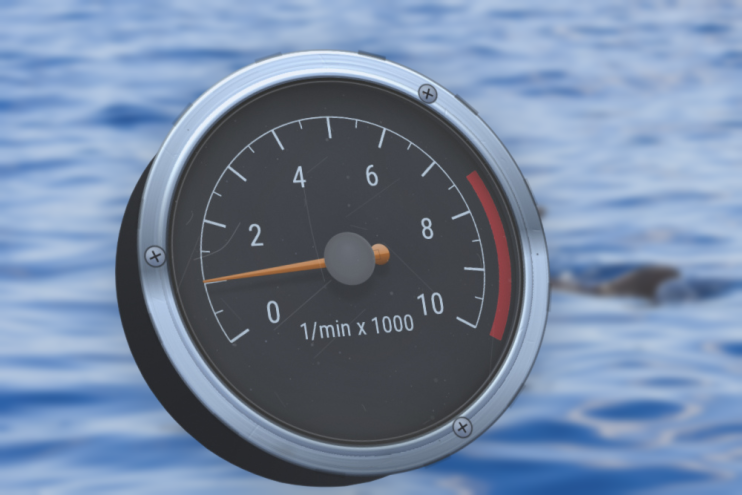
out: 1000 rpm
